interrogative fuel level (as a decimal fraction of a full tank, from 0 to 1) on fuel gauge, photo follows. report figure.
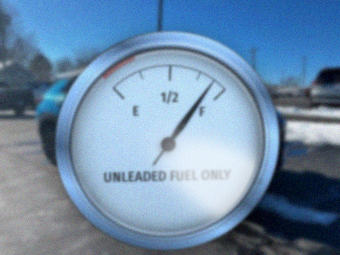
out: 0.875
